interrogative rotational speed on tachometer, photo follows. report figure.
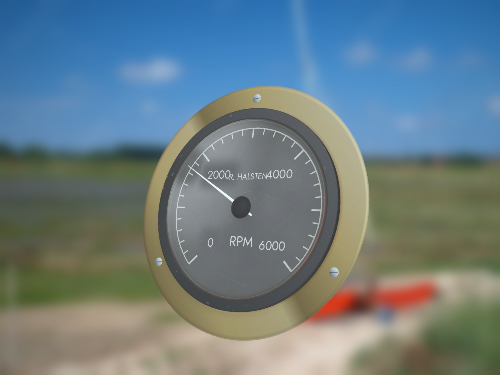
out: 1700 rpm
